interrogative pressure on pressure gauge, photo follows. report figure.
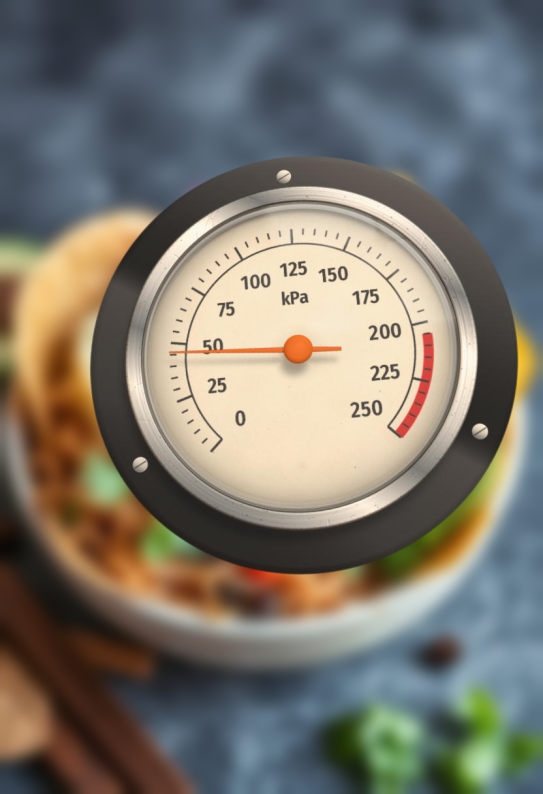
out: 45 kPa
